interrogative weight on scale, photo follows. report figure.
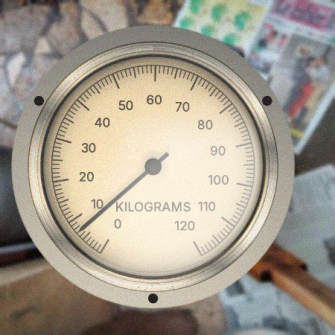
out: 7 kg
